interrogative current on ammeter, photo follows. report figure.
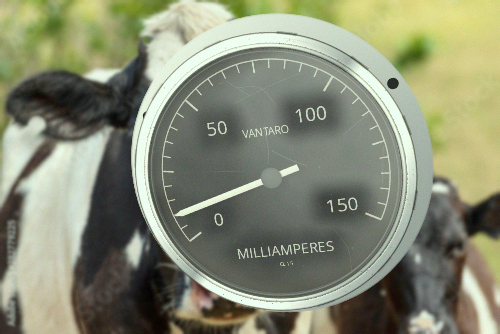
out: 10 mA
